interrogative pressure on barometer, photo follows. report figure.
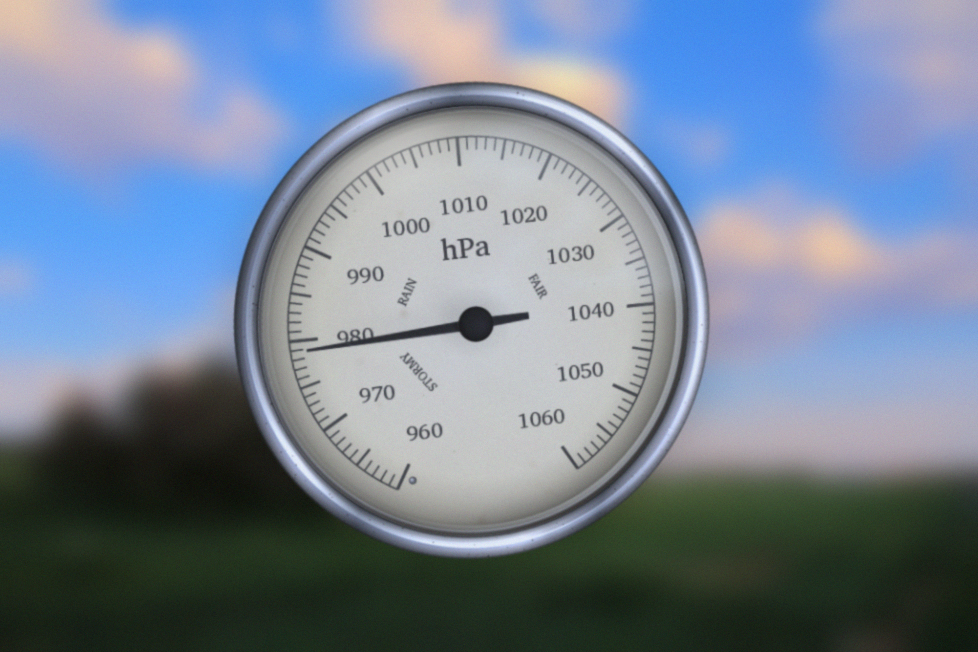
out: 979 hPa
